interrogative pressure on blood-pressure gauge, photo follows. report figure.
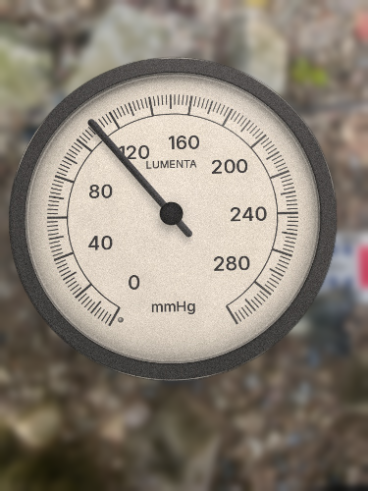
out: 110 mmHg
